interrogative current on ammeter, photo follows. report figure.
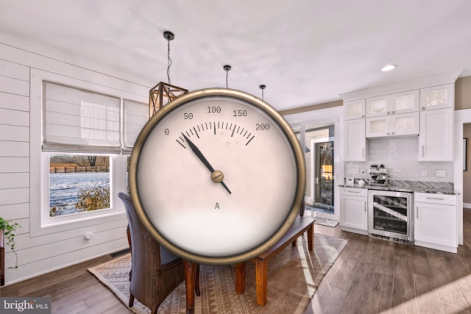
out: 20 A
